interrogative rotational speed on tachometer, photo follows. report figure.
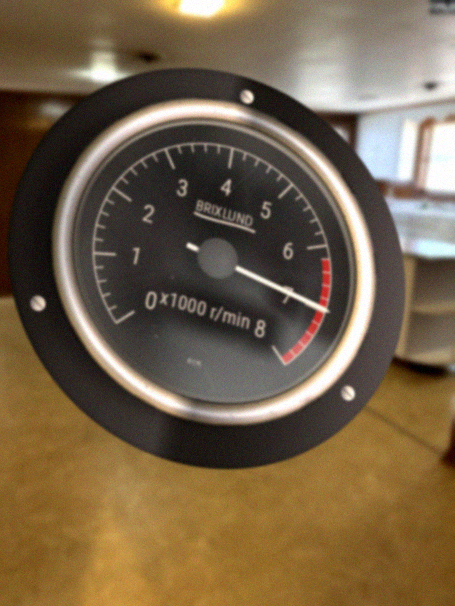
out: 7000 rpm
